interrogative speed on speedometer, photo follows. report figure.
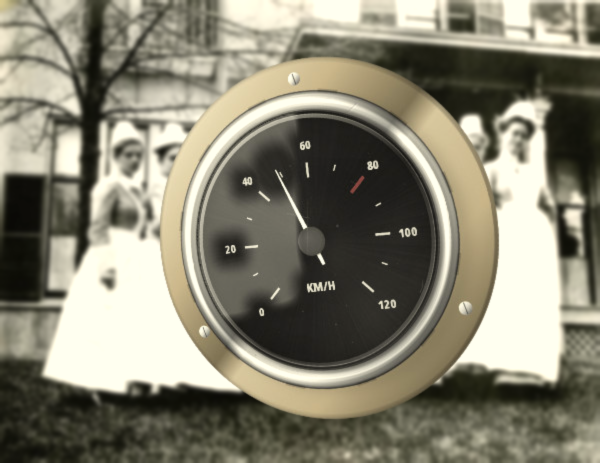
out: 50 km/h
